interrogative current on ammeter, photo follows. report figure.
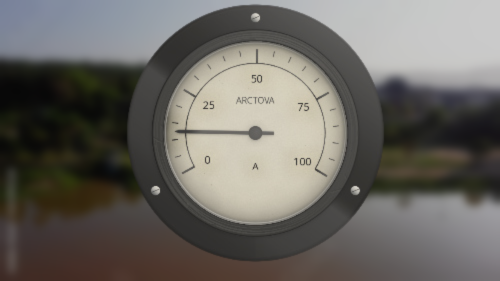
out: 12.5 A
